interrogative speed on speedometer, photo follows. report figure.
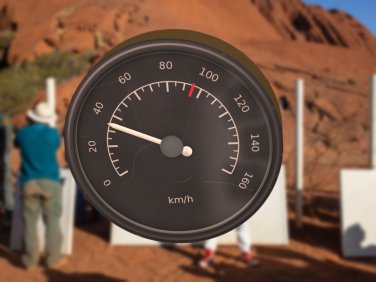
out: 35 km/h
